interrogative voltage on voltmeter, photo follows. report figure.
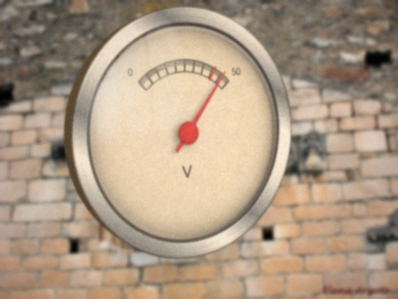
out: 45 V
